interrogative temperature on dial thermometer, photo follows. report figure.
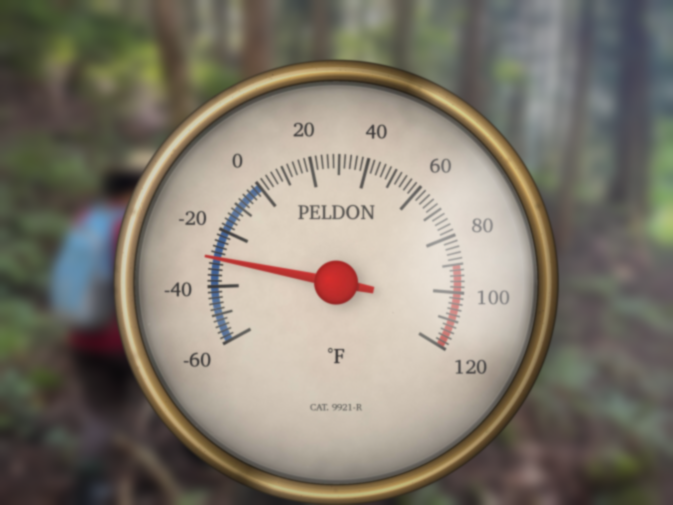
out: -30 °F
